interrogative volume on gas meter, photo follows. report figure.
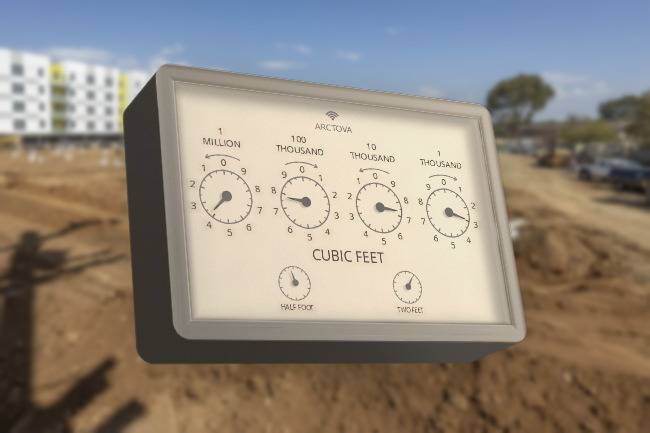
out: 377300 ft³
